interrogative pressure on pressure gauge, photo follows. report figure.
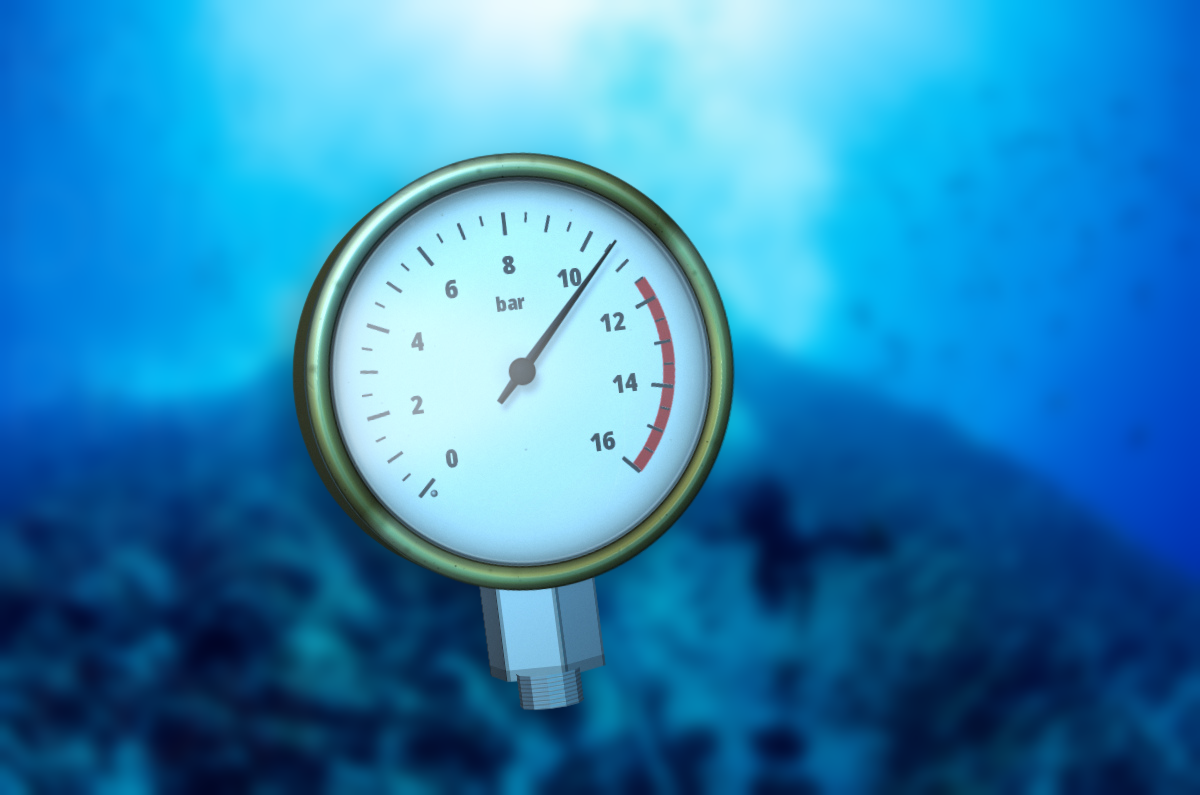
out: 10.5 bar
